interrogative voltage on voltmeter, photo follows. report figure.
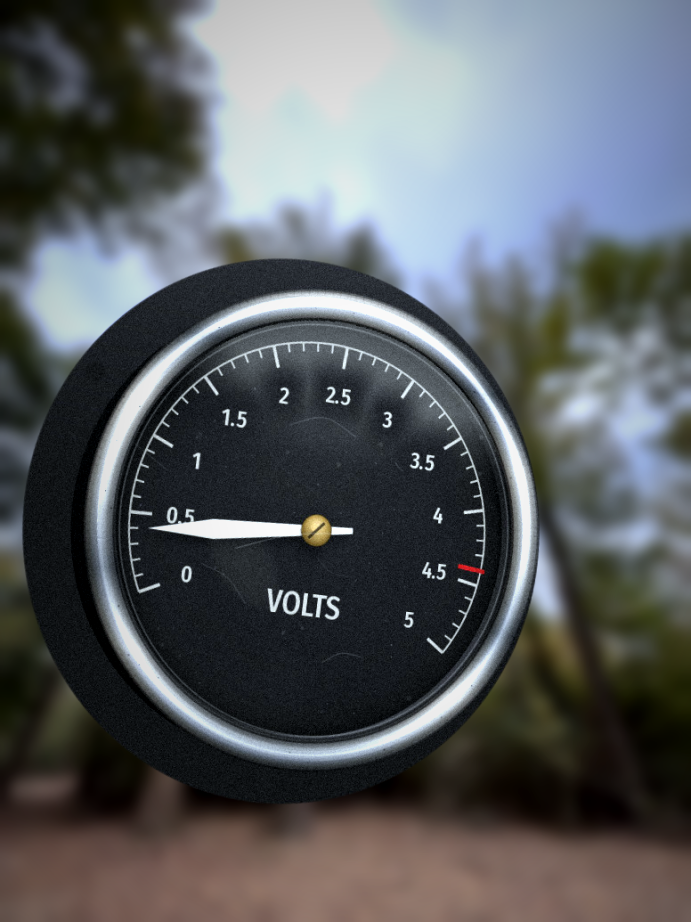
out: 0.4 V
